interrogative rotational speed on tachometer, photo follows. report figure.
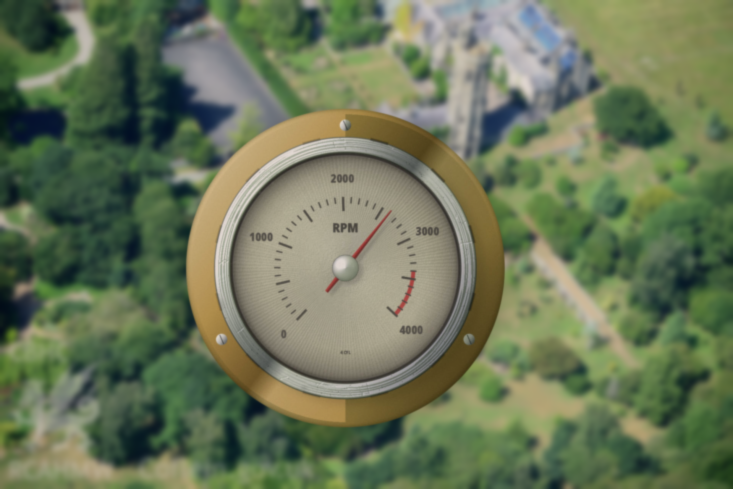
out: 2600 rpm
